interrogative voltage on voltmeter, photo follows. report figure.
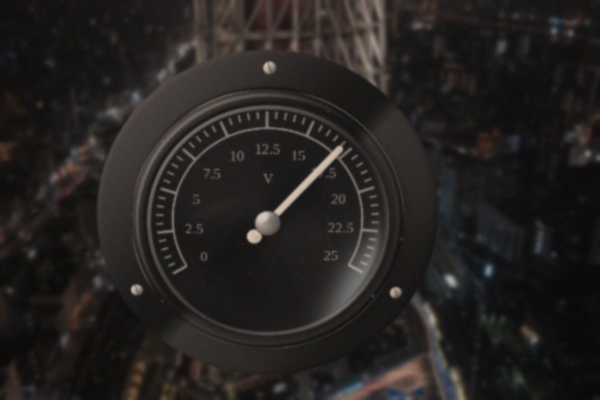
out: 17 V
